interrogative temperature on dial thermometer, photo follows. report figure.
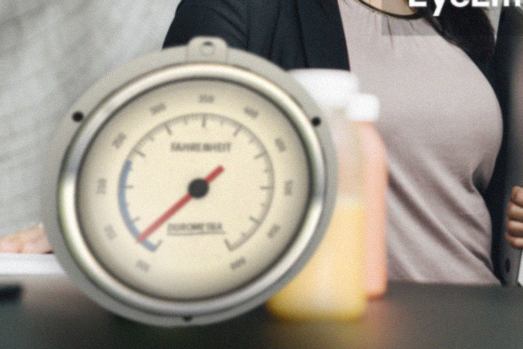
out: 125 °F
